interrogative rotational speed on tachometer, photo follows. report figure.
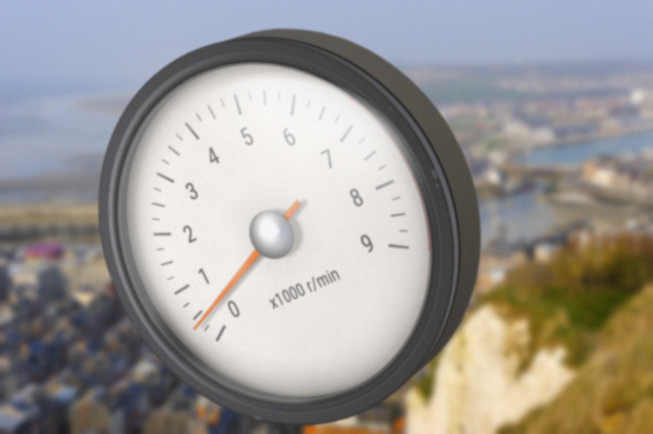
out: 375 rpm
